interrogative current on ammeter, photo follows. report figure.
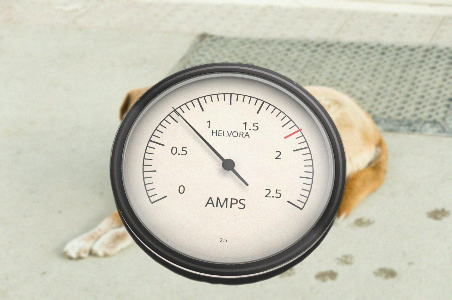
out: 0.8 A
